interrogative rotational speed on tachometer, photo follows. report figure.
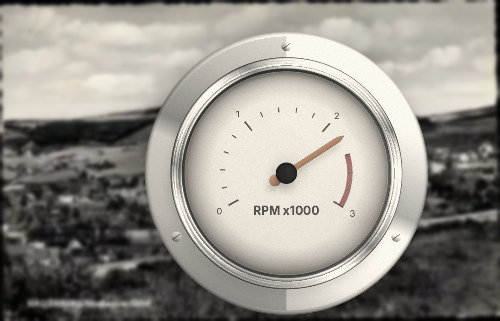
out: 2200 rpm
